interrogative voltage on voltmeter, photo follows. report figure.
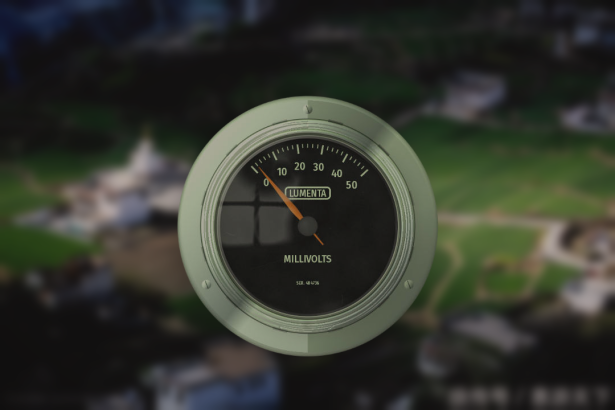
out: 2 mV
